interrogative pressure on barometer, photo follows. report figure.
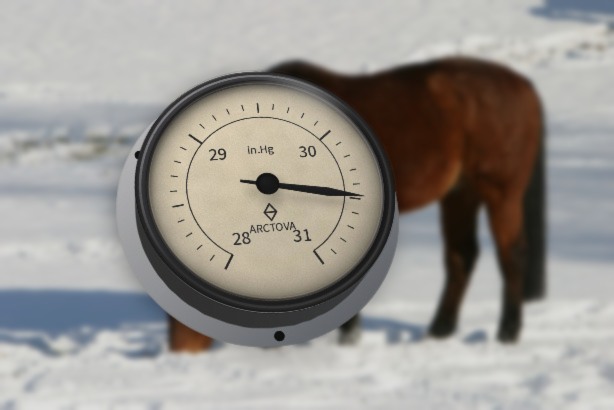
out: 30.5 inHg
